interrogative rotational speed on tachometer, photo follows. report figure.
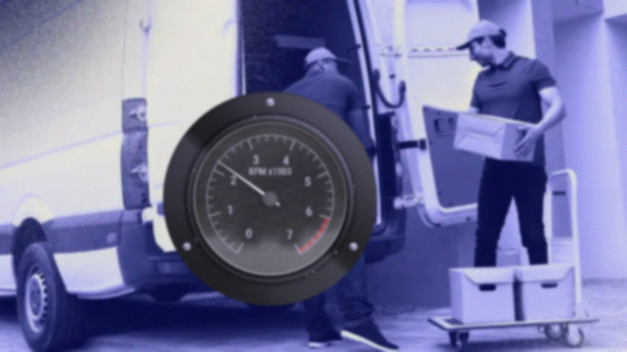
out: 2200 rpm
